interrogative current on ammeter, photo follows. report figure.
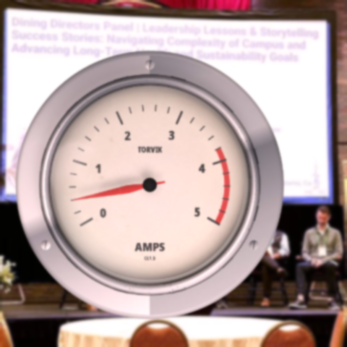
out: 0.4 A
